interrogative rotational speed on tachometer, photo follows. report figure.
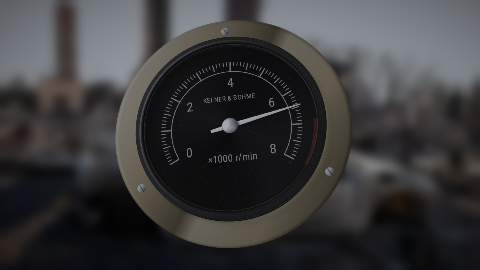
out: 6500 rpm
